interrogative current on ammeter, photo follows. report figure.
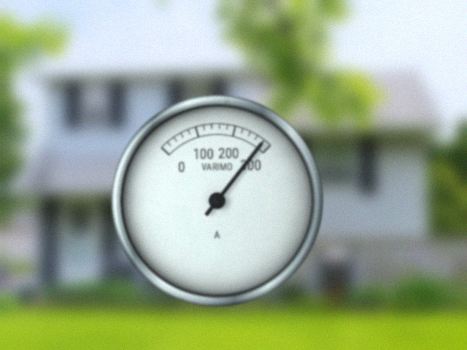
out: 280 A
